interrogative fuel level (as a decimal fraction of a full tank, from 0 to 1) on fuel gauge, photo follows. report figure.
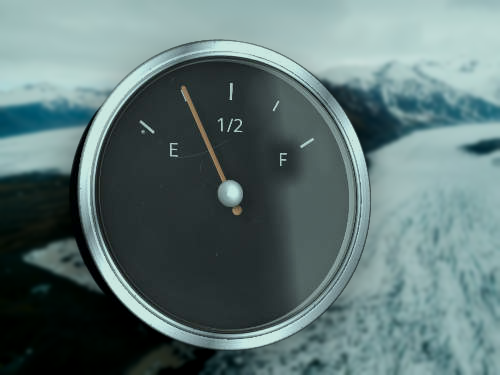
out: 0.25
